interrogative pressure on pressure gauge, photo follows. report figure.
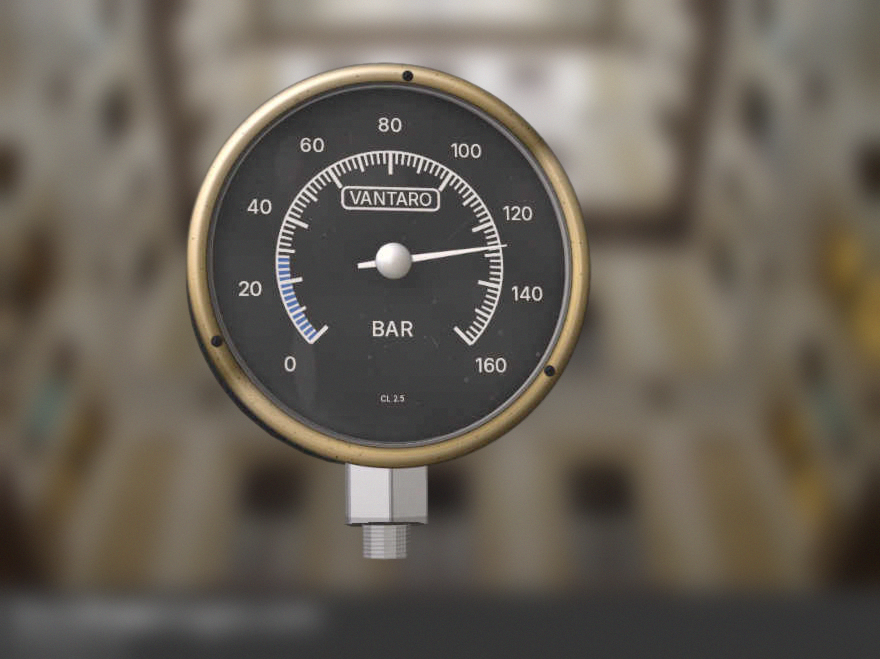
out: 128 bar
